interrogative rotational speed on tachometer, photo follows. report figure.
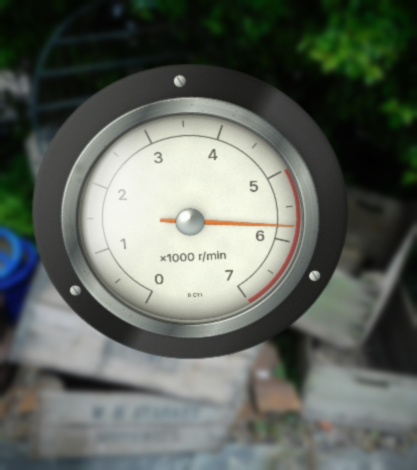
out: 5750 rpm
